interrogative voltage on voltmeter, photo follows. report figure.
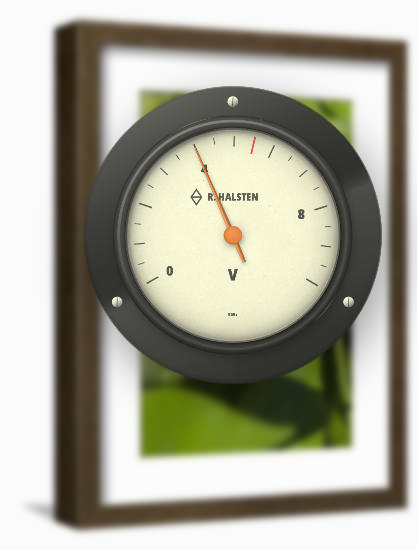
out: 4 V
